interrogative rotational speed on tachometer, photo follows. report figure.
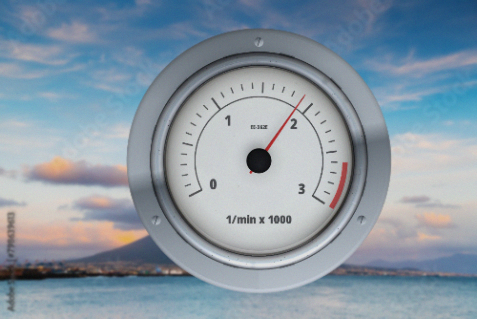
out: 1900 rpm
